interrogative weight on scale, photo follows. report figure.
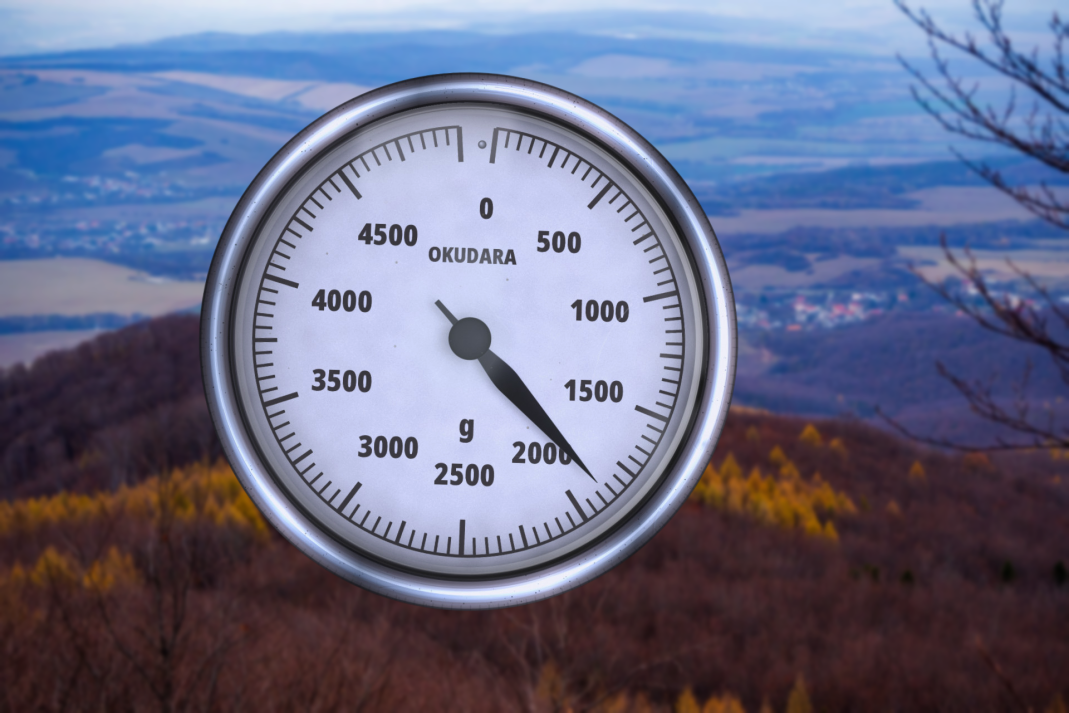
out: 1875 g
